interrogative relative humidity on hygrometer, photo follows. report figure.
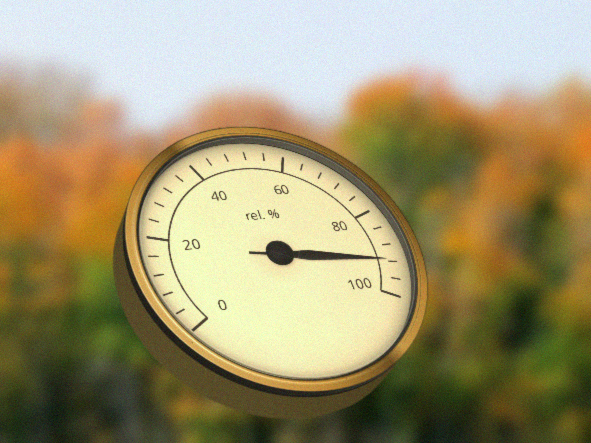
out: 92 %
